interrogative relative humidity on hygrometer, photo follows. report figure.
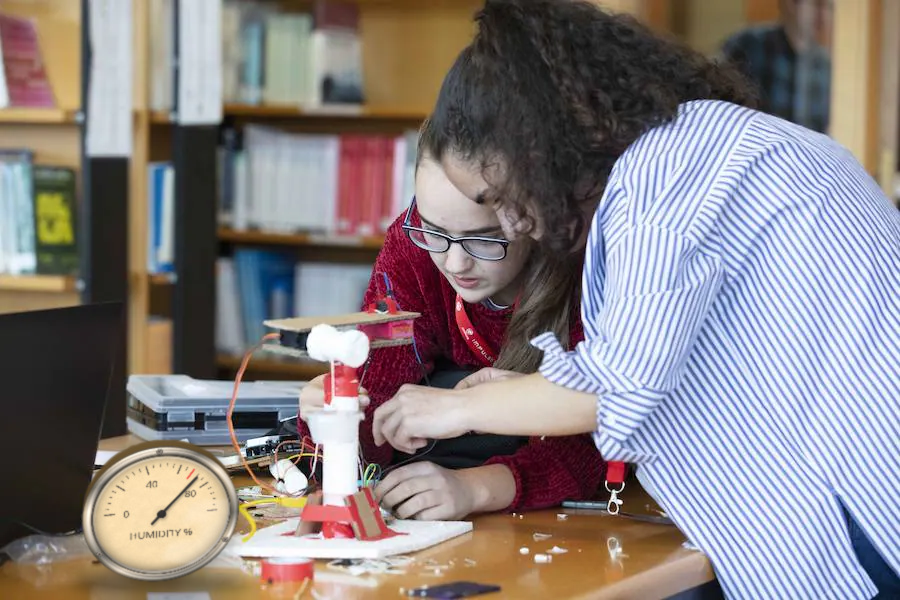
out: 72 %
